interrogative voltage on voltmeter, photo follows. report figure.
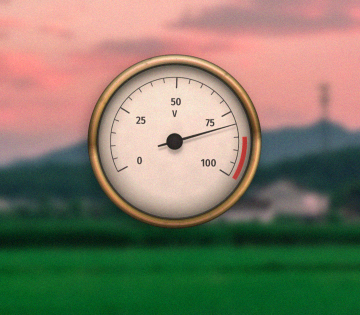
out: 80 V
